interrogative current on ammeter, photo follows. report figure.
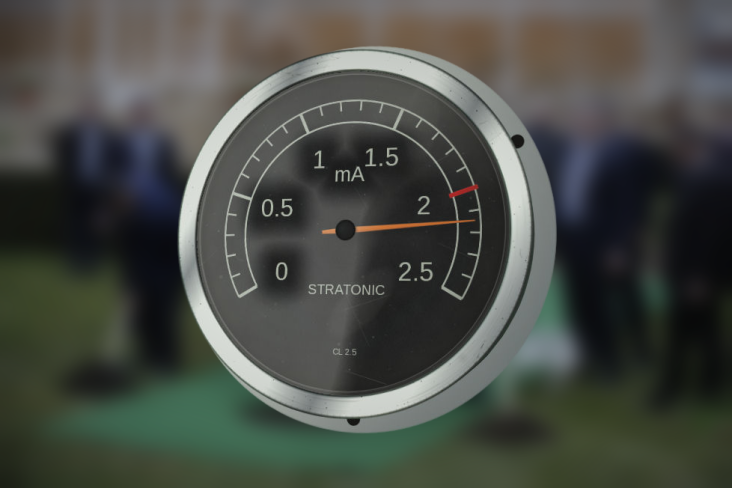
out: 2.15 mA
